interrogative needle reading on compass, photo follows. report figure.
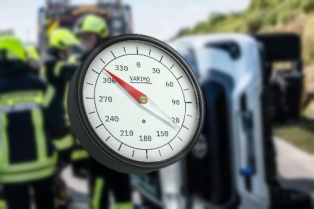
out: 307.5 °
